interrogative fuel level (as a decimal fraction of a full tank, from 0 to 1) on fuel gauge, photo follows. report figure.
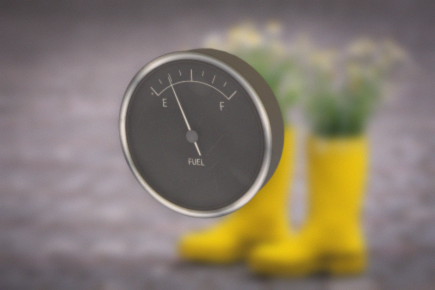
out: 0.25
